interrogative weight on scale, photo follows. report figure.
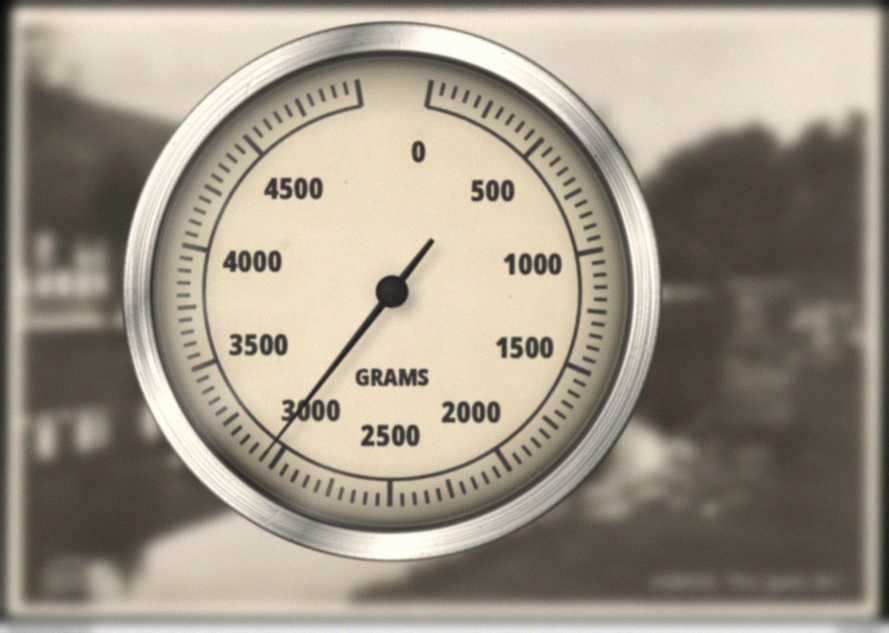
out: 3050 g
